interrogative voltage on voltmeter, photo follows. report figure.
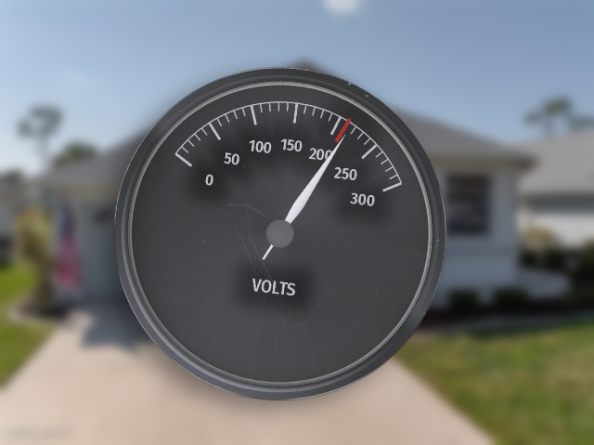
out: 215 V
